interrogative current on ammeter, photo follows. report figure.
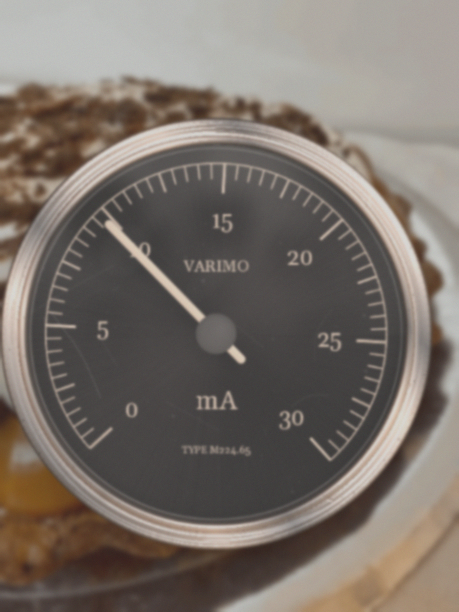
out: 9.75 mA
